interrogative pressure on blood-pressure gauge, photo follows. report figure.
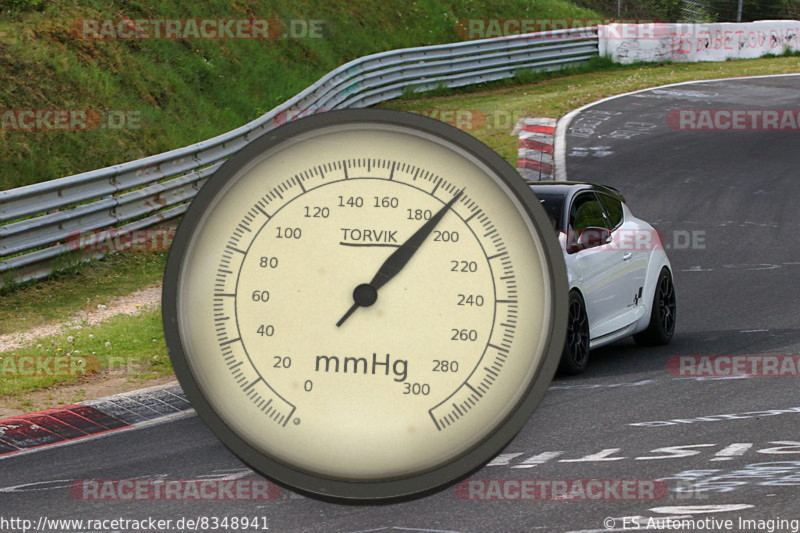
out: 190 mmHg
